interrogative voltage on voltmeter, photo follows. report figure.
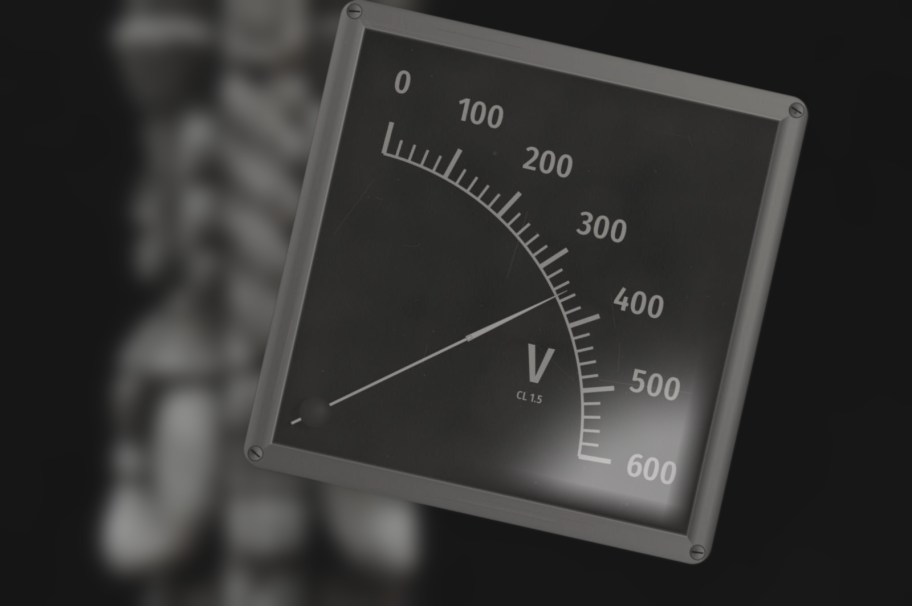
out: 350 V
